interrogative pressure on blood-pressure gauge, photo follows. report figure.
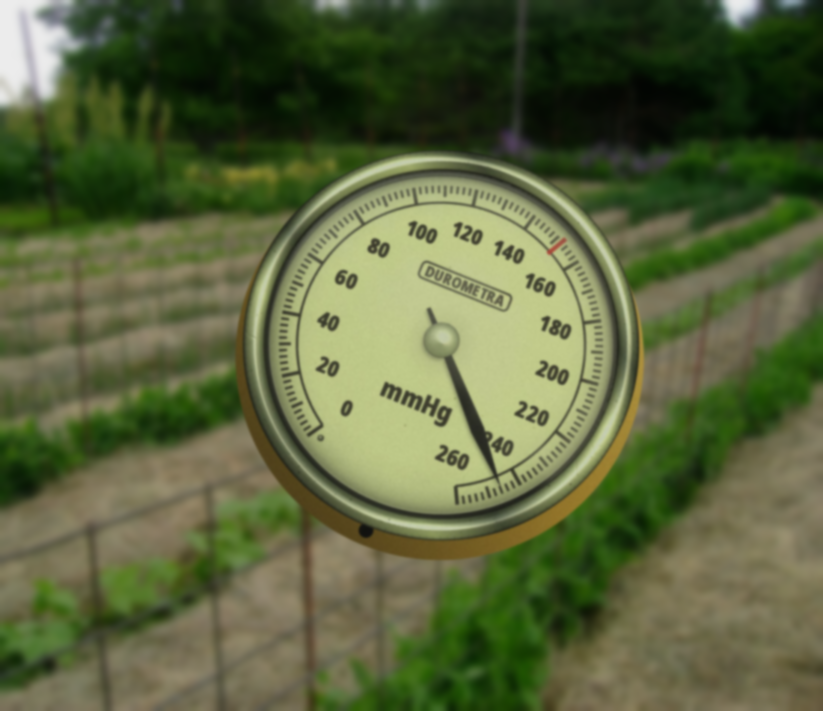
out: 246 mmHg
